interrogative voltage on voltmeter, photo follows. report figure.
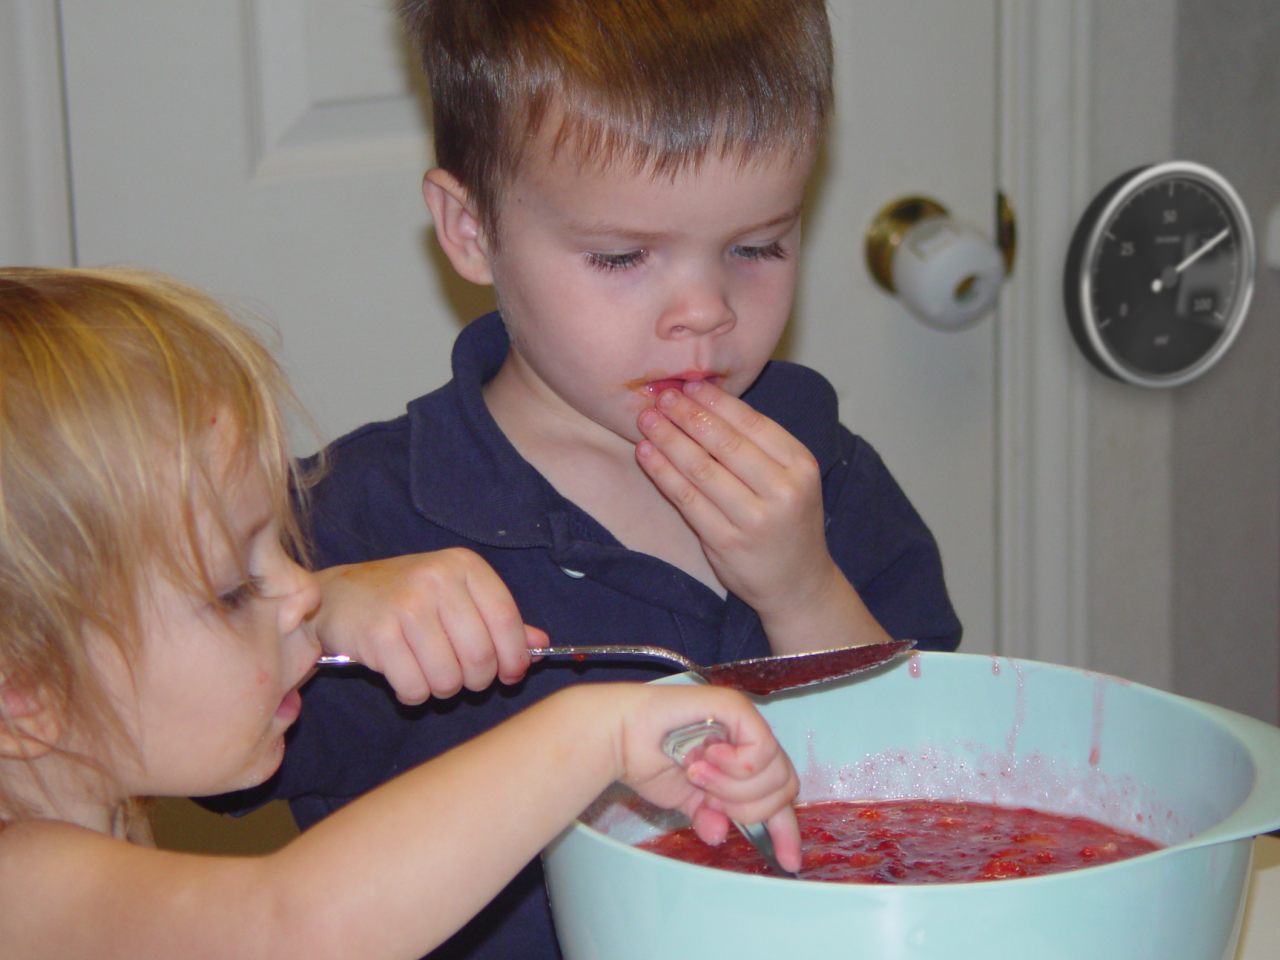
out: 75 mV
